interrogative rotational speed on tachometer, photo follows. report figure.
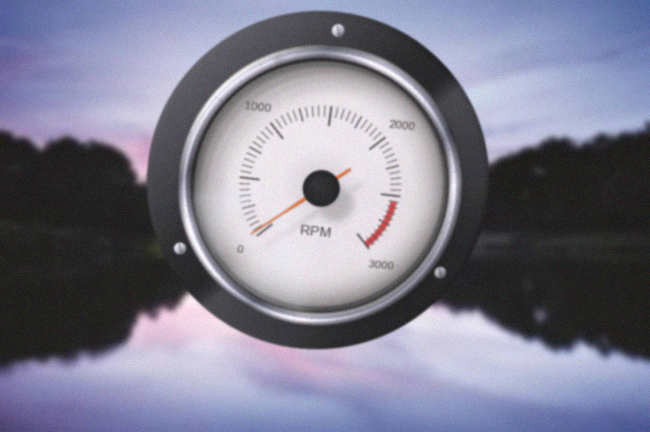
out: 50 rpm
